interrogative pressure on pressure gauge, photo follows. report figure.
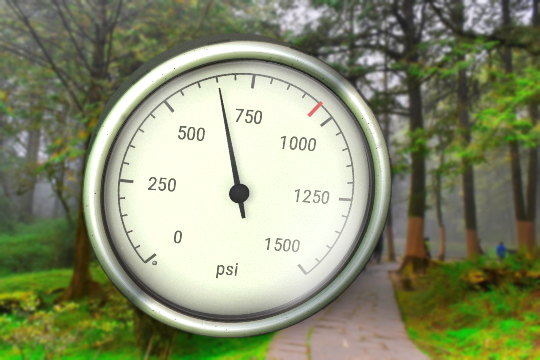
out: 650 psi
